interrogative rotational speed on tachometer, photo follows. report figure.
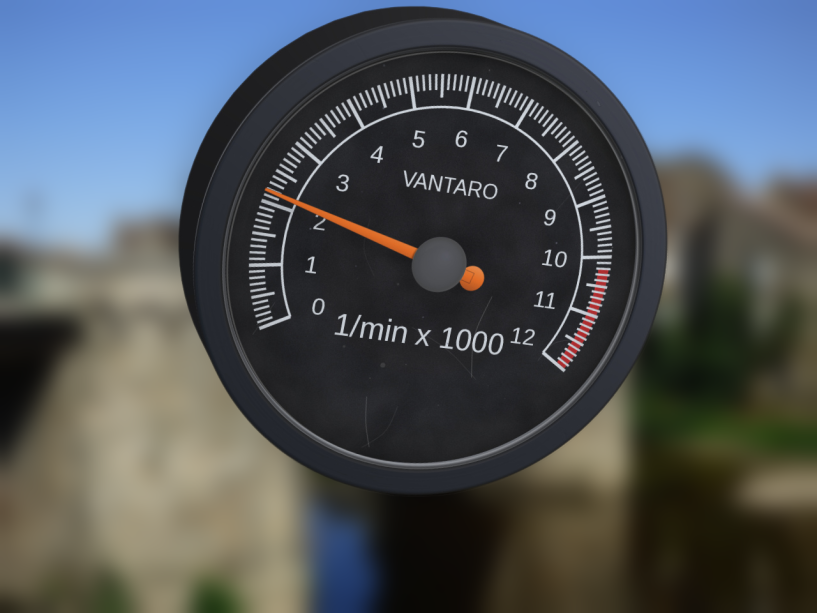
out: 2200 rpm
